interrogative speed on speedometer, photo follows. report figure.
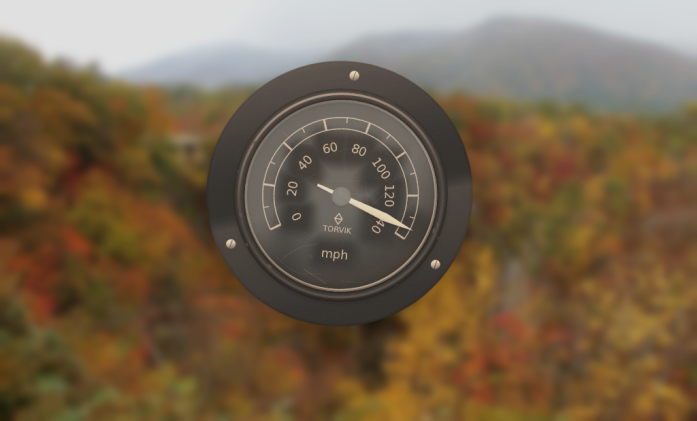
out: 135 mph
